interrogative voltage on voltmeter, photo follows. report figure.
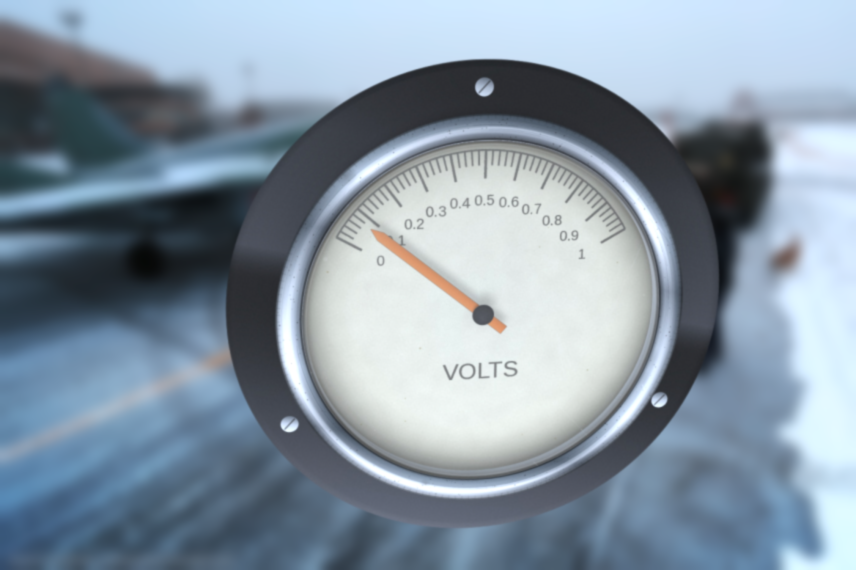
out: 0.08 V
